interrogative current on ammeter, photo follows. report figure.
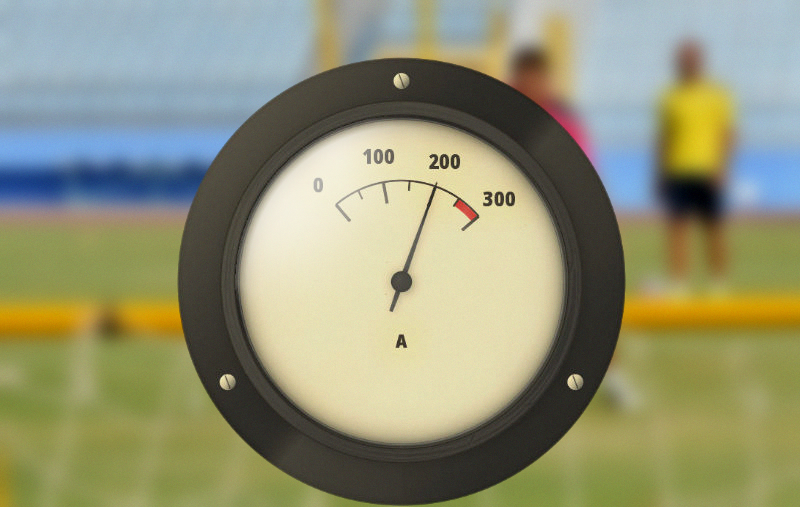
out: 200 A
